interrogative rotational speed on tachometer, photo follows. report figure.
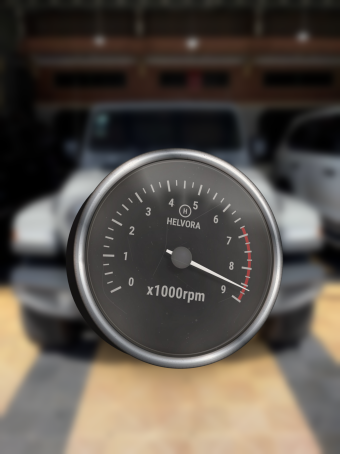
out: 8625 rpm
